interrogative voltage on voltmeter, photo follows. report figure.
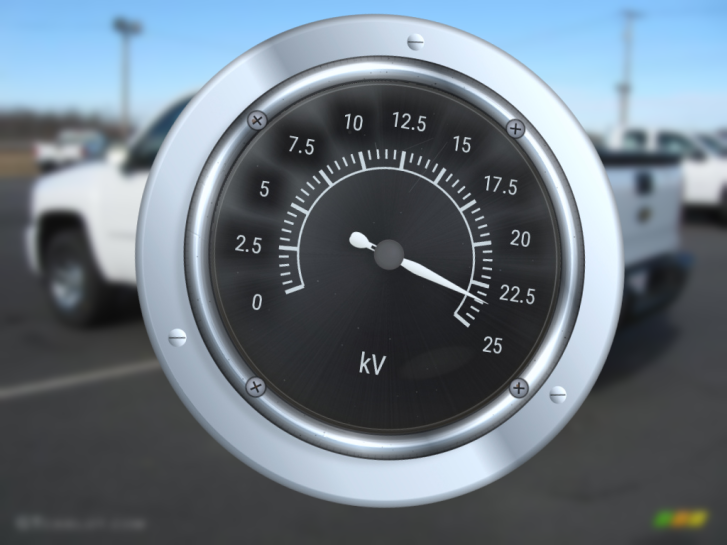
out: 23.5 kV
